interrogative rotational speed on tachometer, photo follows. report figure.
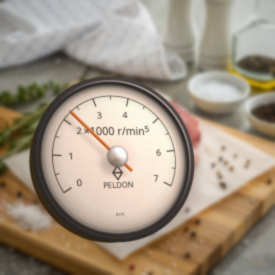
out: 2250 rpm
